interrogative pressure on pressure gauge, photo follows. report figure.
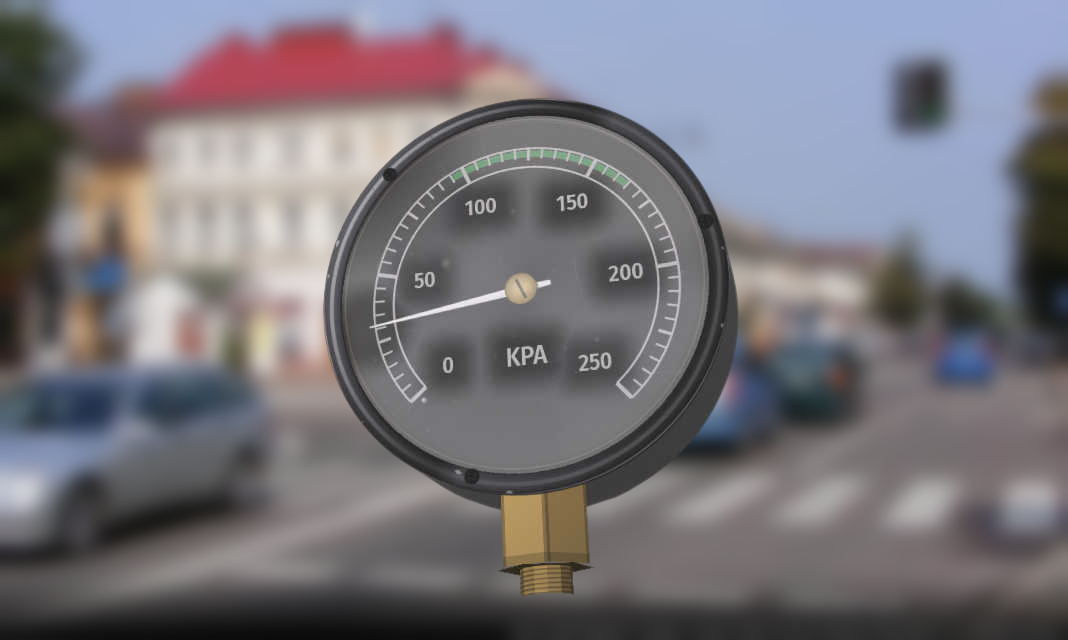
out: 30 kPa
